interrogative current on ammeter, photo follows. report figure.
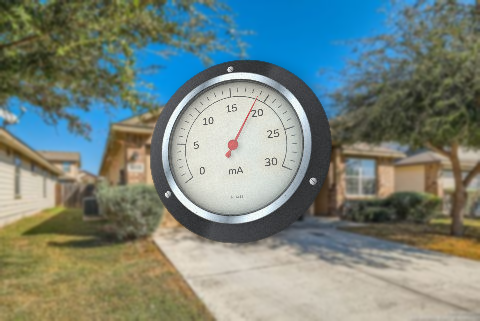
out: 19 mA
